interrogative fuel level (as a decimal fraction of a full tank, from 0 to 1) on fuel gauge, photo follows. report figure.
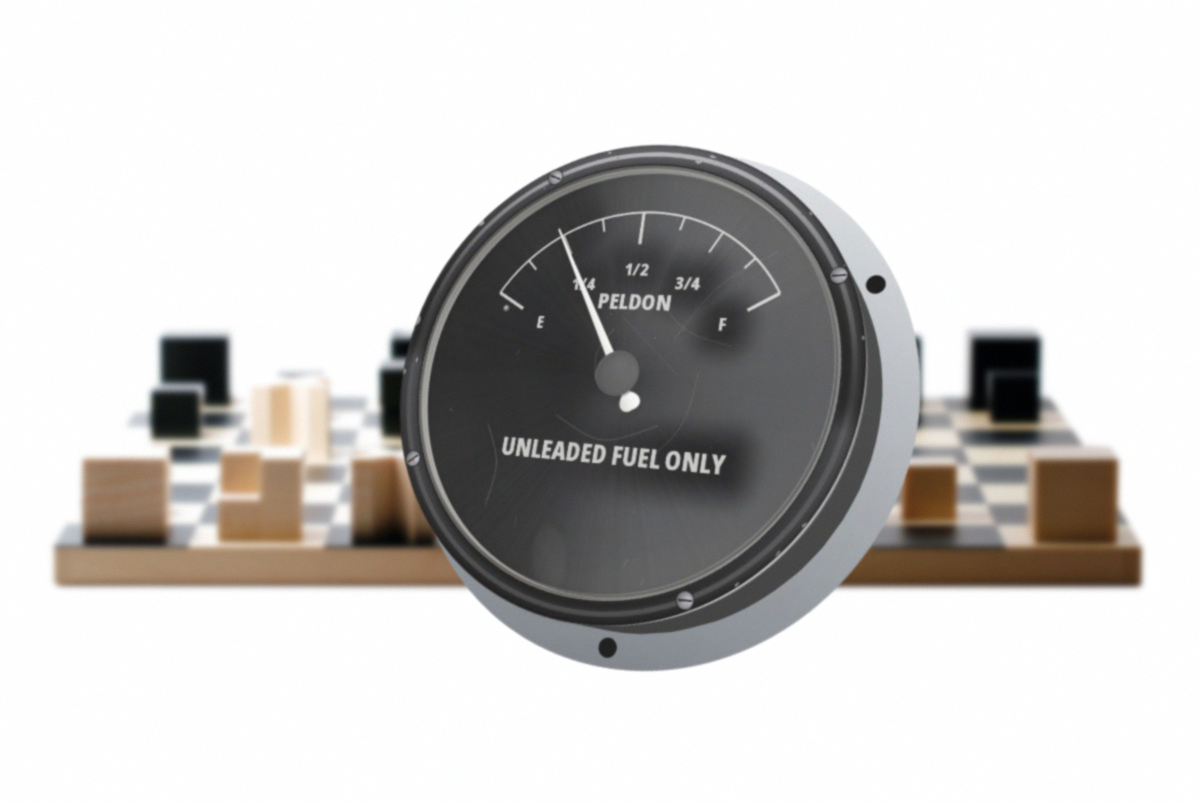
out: 0.25
